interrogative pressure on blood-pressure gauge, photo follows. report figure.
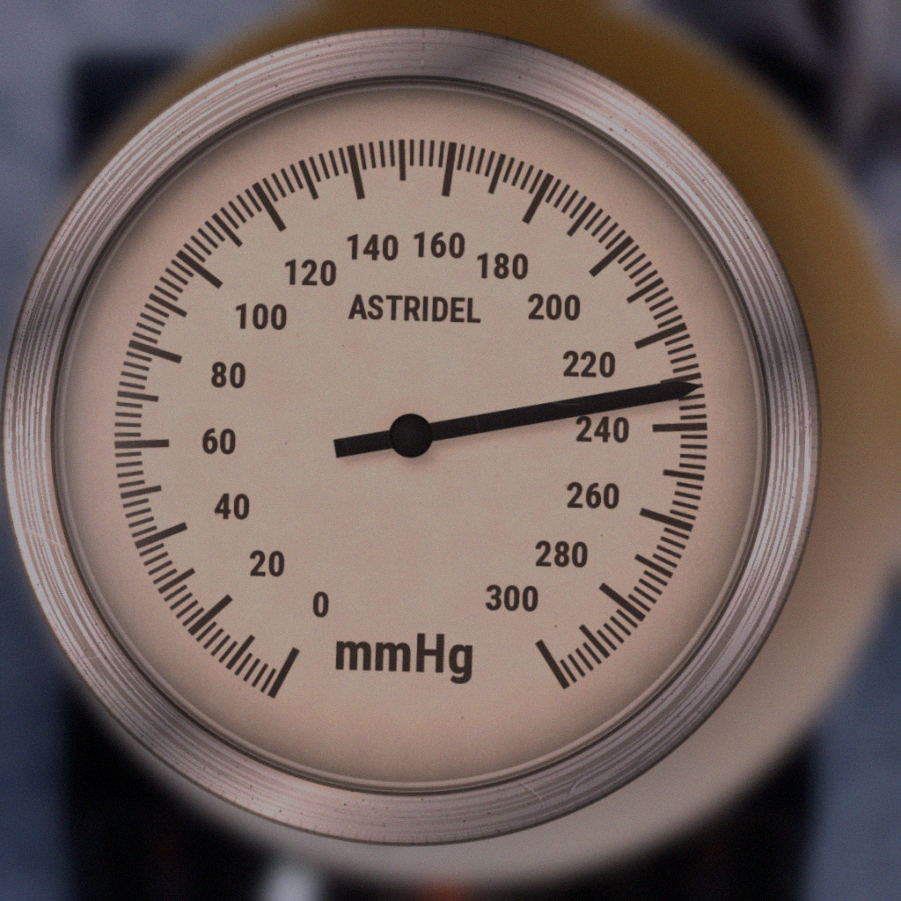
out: 232 mmHg
